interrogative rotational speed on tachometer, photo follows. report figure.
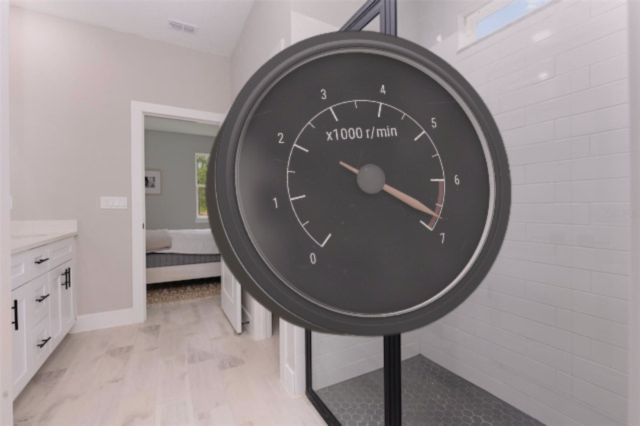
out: 6750 rpm
